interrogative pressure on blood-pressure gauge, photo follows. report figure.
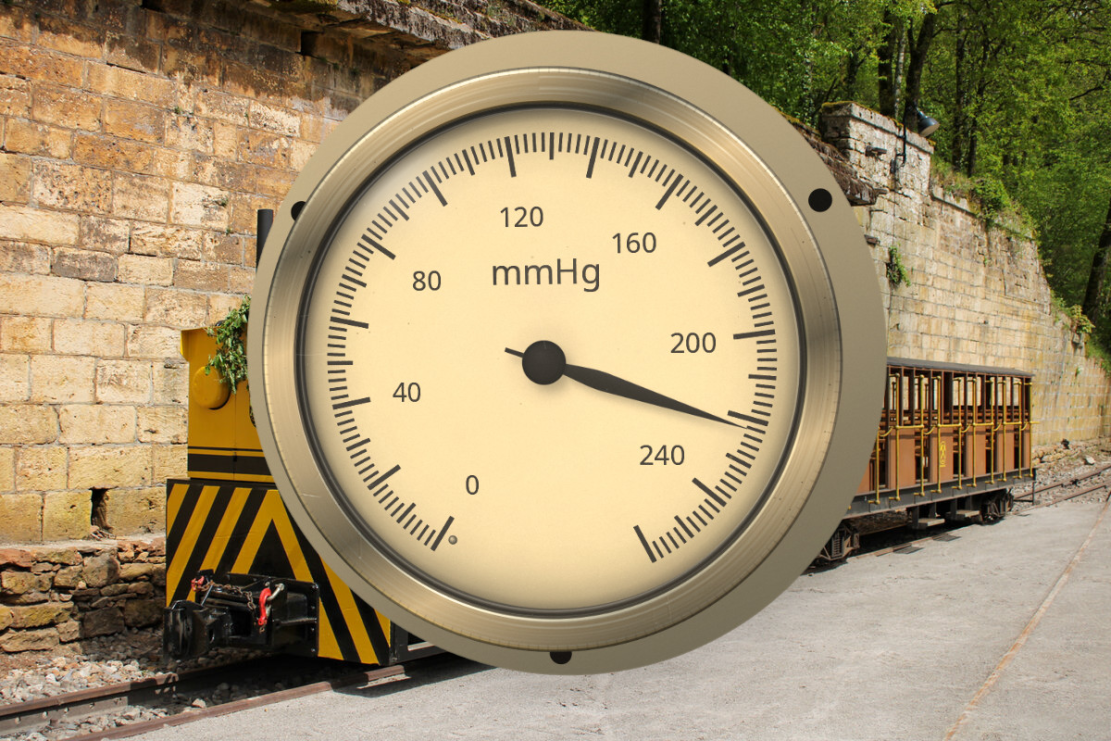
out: 222 mmHg
